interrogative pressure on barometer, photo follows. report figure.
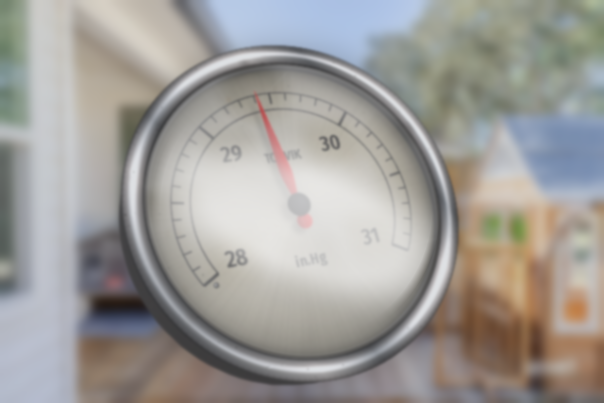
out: 29.4 inHg
